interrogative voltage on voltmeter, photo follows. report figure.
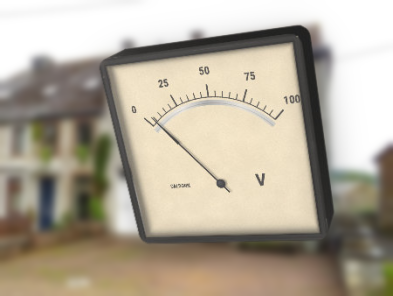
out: 5 V
